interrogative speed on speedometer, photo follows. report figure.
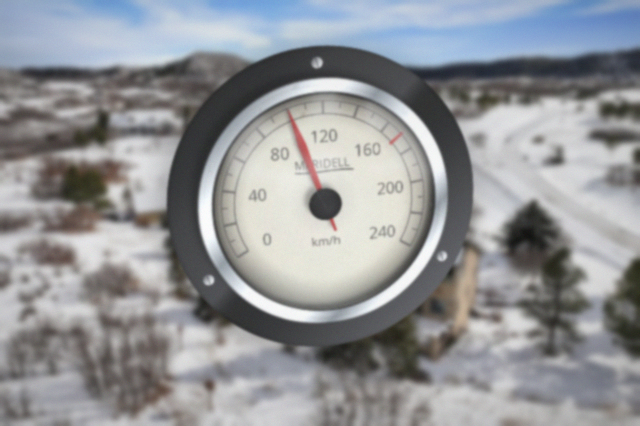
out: 100 km/h
